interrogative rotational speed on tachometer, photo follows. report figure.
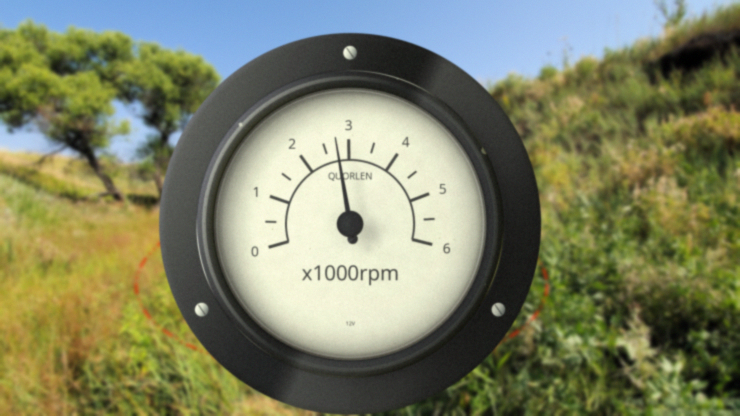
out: 2750 rpm
